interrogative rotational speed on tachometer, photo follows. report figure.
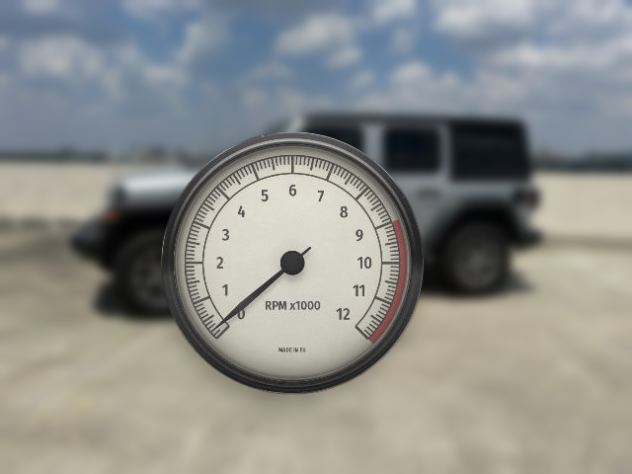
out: 200 rpm
